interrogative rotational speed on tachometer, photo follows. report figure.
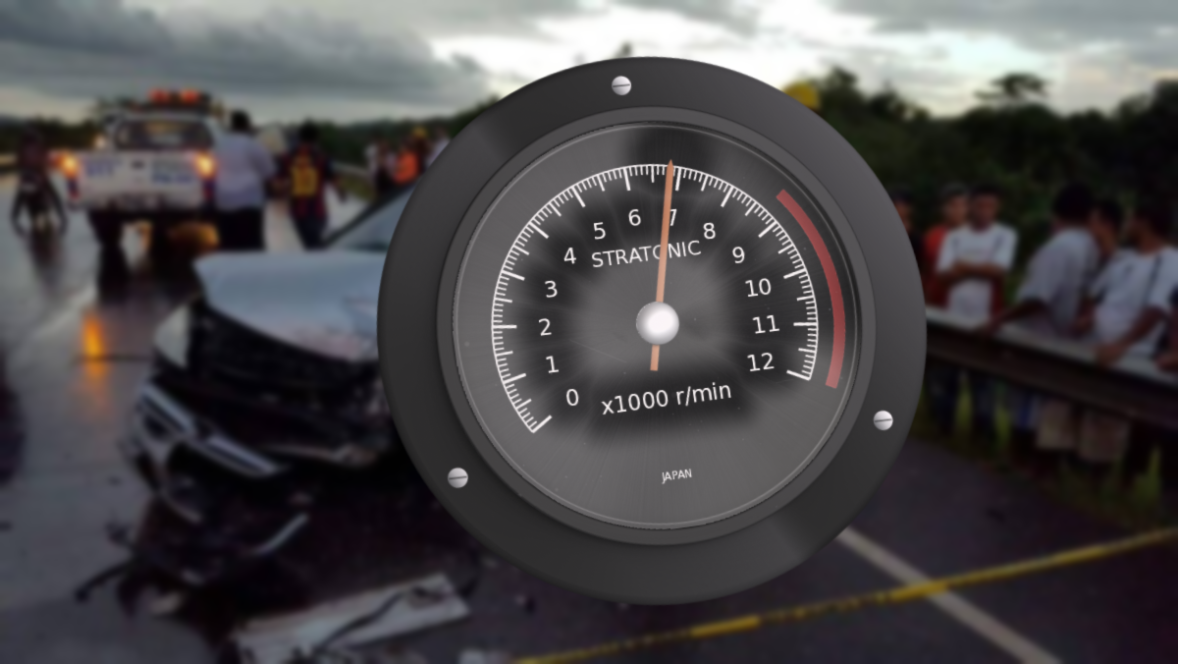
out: 6800 rpm
